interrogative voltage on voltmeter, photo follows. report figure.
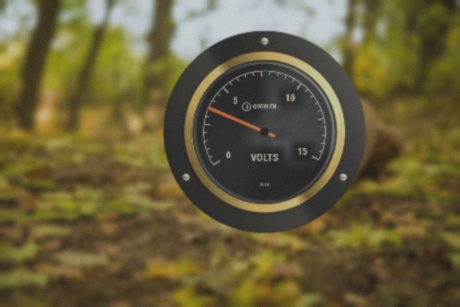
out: 3.5 V
